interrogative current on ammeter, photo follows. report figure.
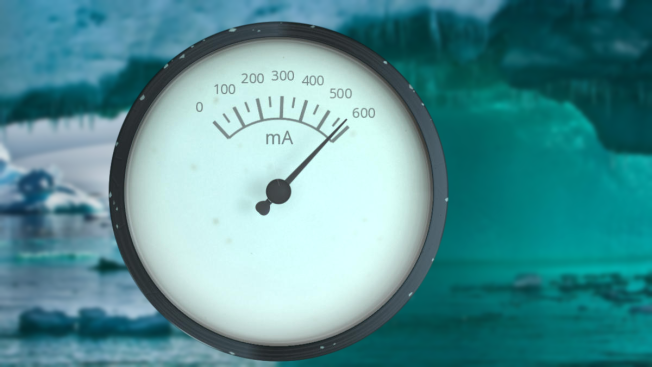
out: 575 mA
